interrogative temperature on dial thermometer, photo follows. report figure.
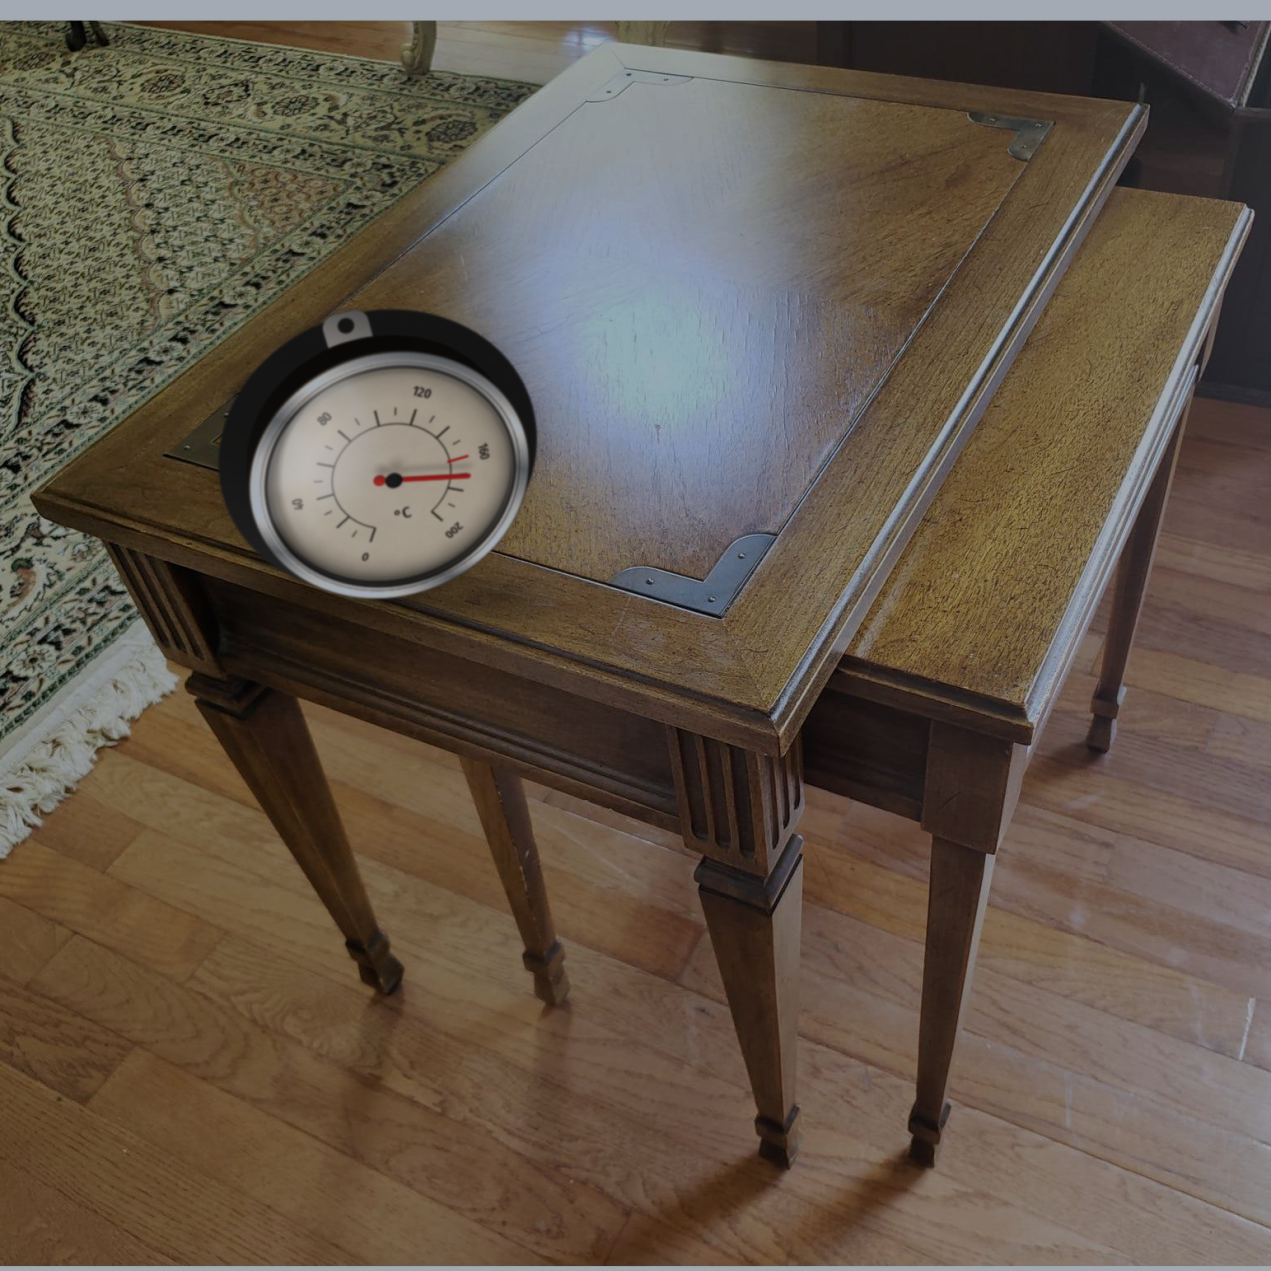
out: 170 °C
